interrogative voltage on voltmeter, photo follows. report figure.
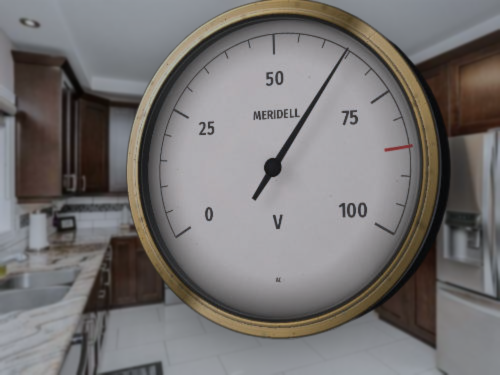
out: 65 V
